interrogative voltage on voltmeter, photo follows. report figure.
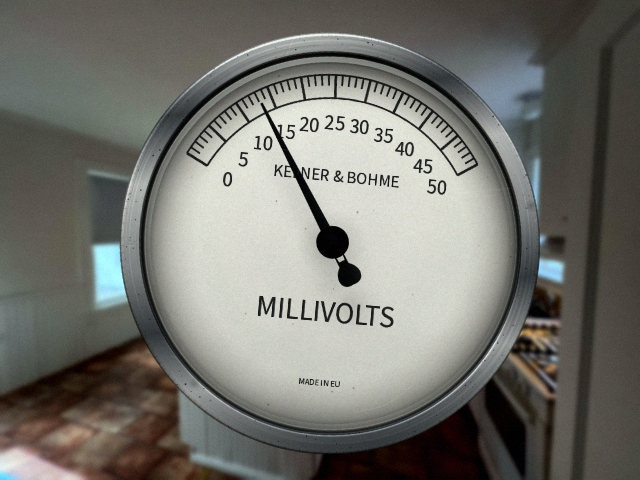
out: 13 mV
